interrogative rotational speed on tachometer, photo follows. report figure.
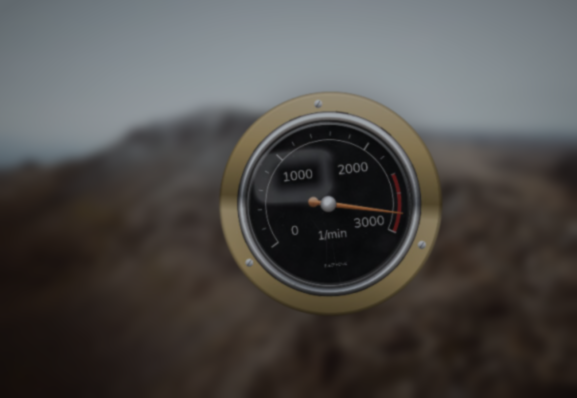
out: 2800 rpm
